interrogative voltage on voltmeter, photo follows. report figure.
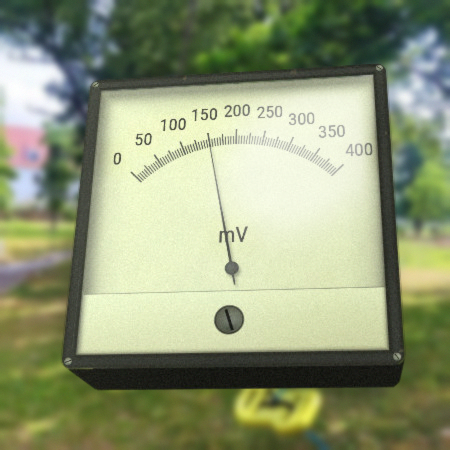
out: 150 mV
